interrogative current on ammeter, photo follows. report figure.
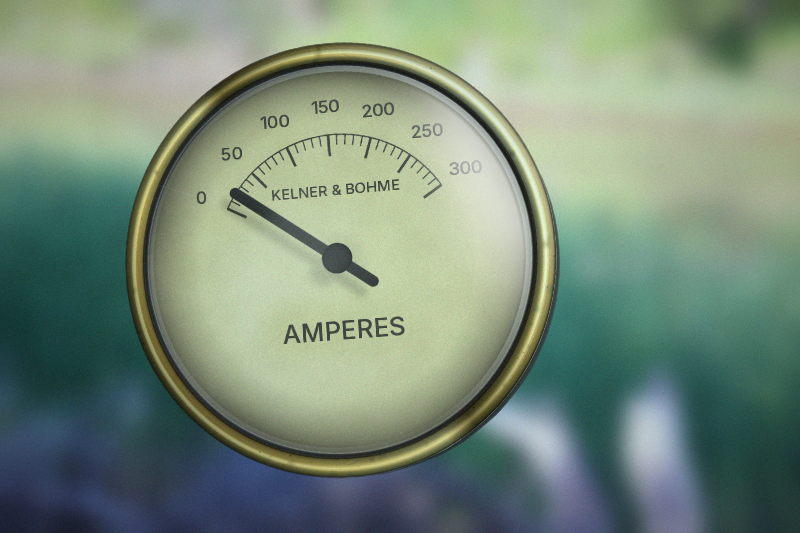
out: 20 A
